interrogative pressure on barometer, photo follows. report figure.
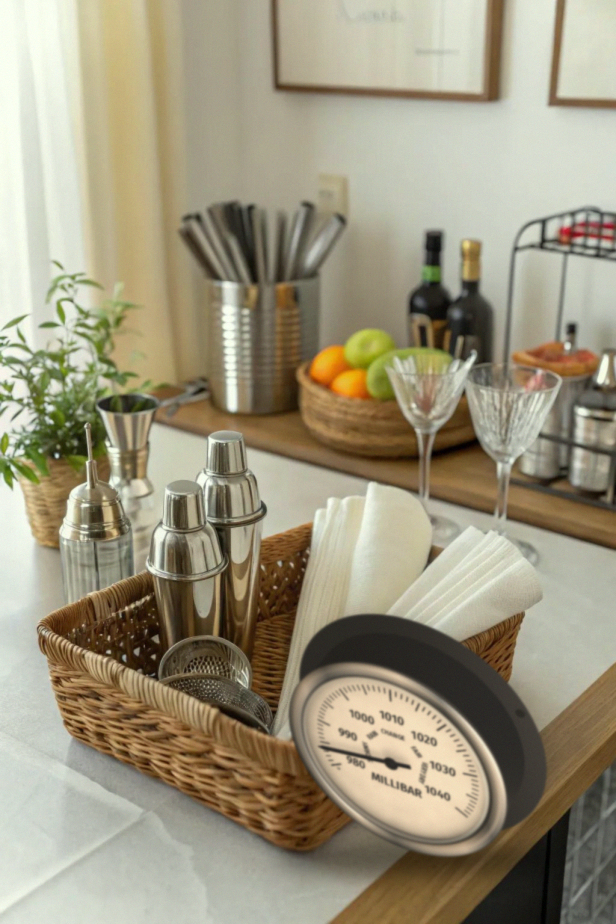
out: 985 mbar
